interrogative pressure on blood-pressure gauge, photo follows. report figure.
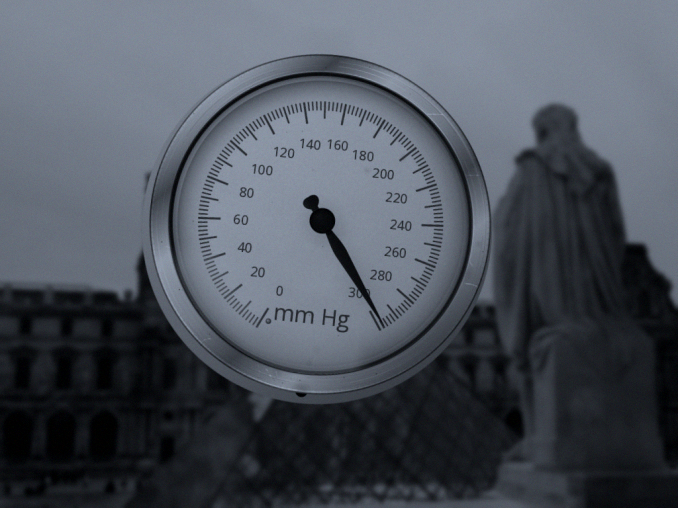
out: 298 mmHg
